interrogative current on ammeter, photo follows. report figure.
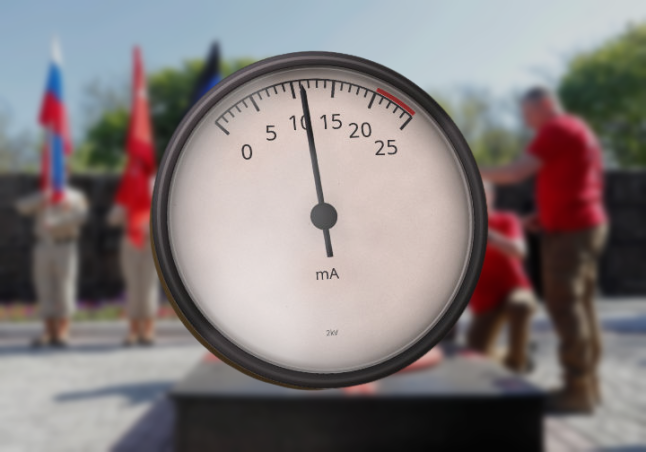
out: 11 mA
